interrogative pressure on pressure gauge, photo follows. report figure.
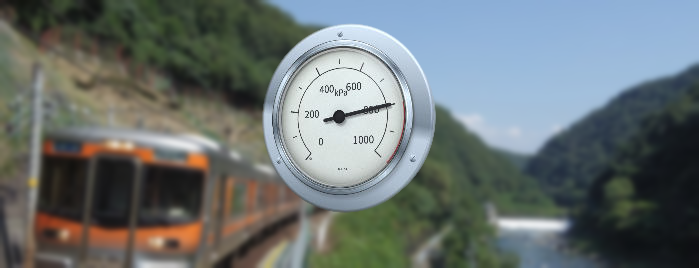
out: 800 kPa
